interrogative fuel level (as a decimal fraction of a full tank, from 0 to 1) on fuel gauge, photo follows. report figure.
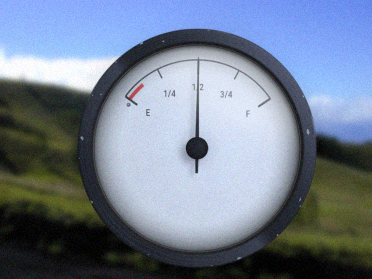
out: 0.5
